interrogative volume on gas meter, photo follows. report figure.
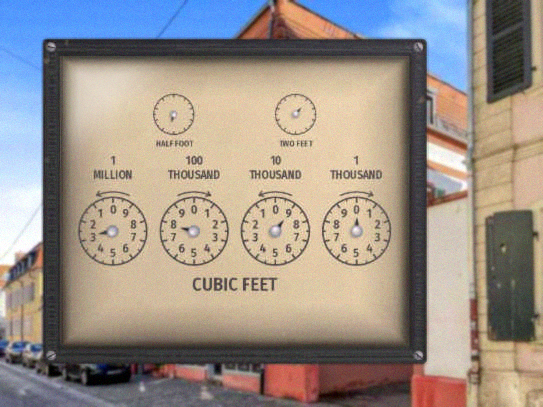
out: 279000 ft³
